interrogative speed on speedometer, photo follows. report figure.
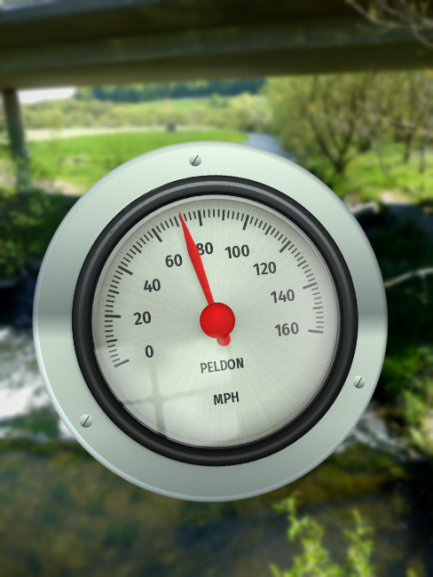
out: 72 mph
